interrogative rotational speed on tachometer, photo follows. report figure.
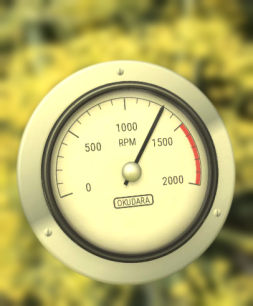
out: 1300 rpm
